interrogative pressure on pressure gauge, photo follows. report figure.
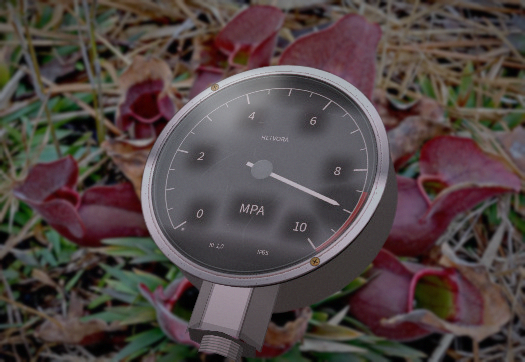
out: 9 MPa
